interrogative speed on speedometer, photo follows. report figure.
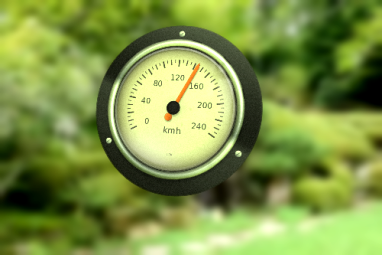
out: 145 km/h
